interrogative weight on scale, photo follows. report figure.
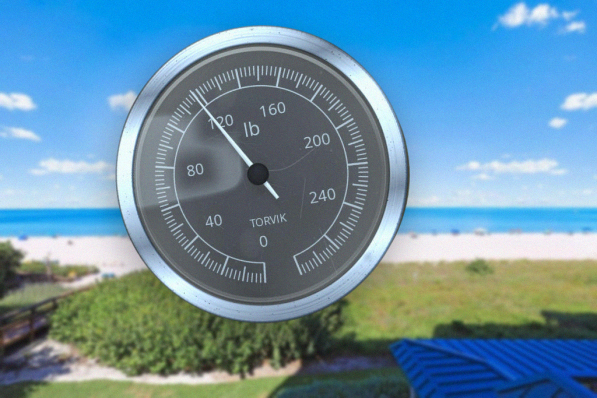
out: 118 lb
